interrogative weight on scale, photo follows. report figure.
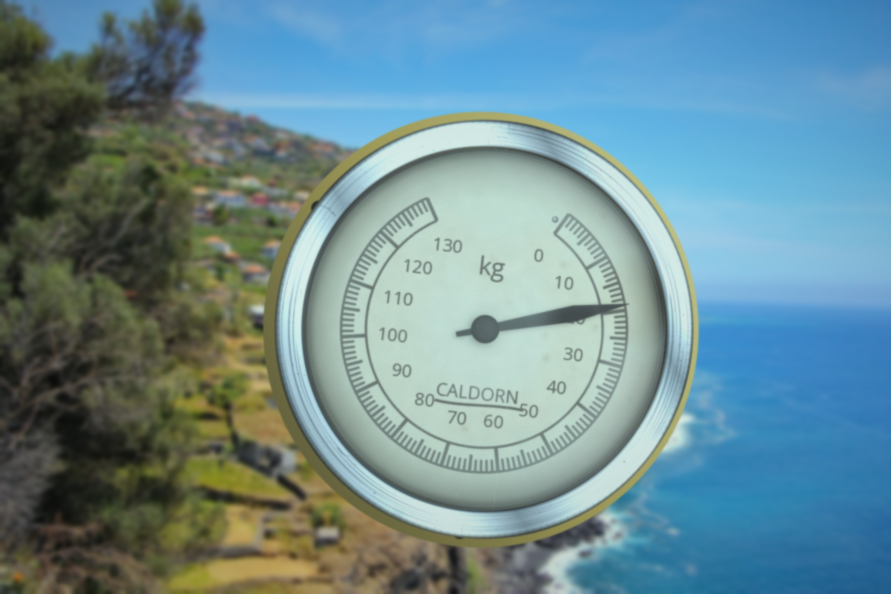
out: 19 kg
